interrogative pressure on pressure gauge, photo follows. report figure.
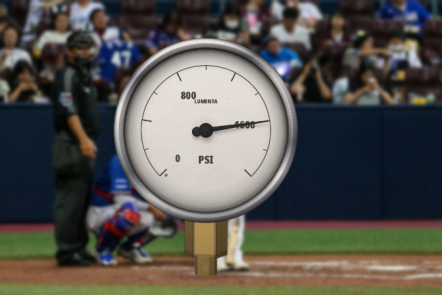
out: 1600 psi
